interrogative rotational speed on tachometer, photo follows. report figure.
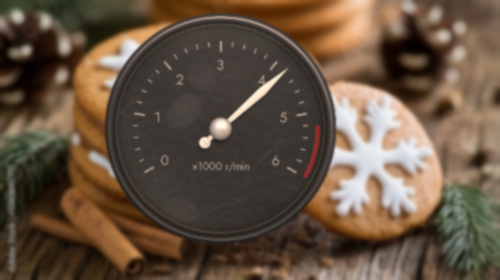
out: 4200 rpm
